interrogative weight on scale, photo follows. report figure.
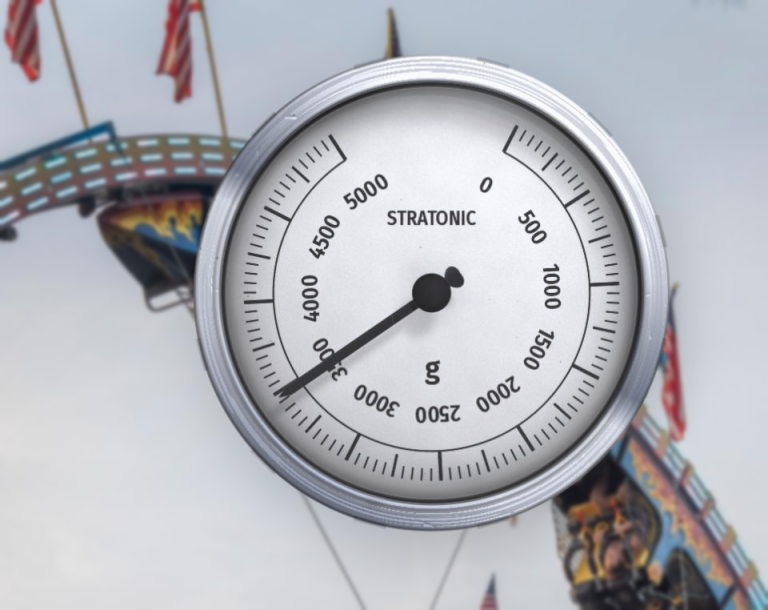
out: 3475 g
